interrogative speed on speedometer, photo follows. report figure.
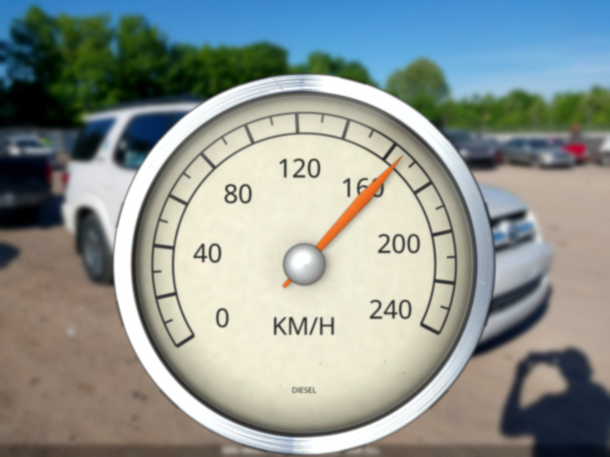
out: 165 km/h
